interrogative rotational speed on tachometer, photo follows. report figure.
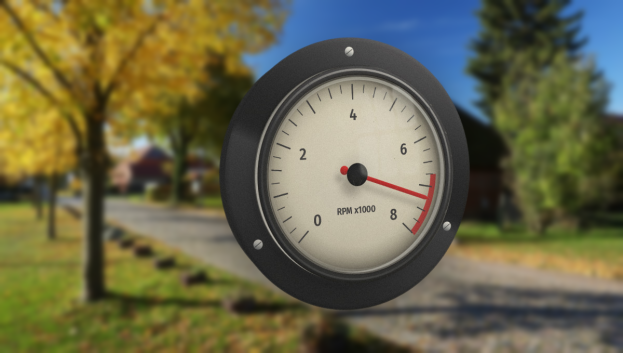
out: 7250 rpm
